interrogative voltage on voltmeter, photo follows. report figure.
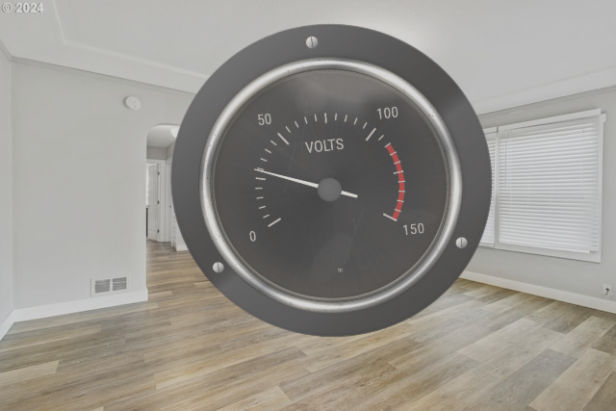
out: 30 V
